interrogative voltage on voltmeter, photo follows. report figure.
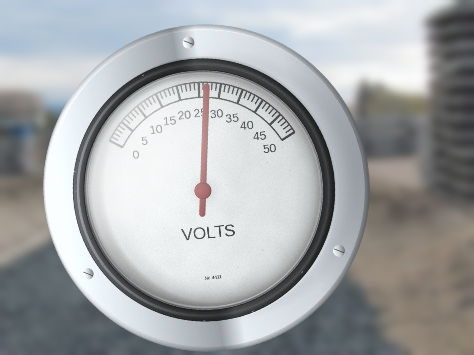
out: 27 V
